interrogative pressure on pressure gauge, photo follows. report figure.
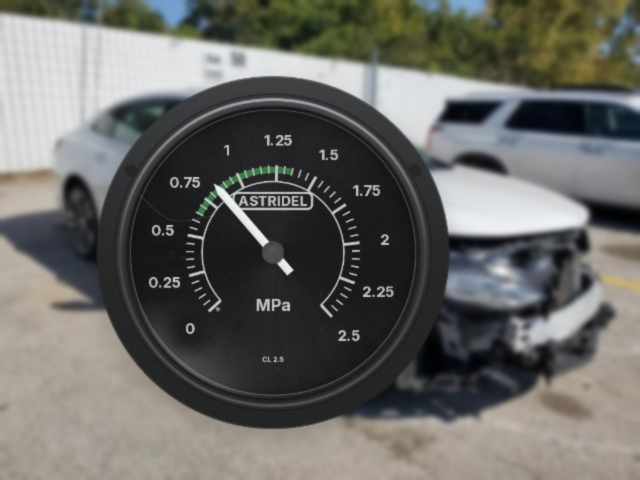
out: 0.85 MPa
